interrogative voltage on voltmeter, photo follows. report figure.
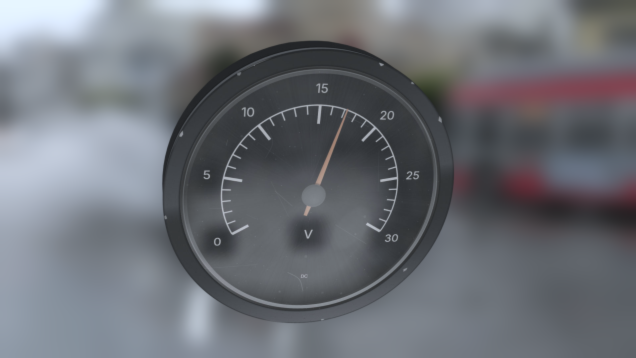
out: 17 V
